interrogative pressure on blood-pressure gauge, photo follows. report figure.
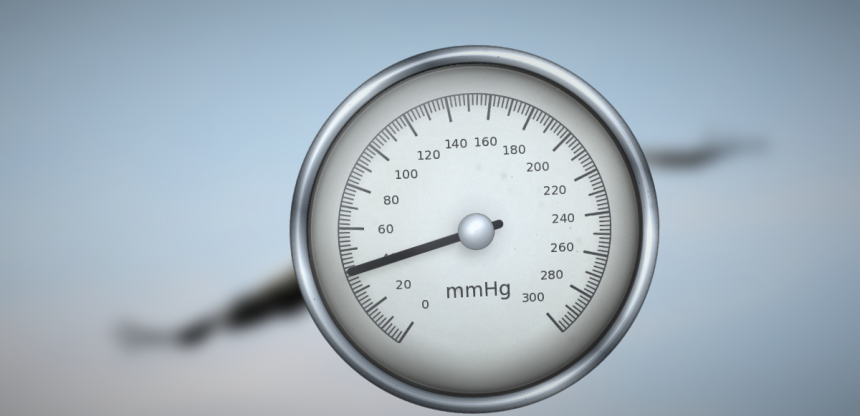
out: 40 mmHg
